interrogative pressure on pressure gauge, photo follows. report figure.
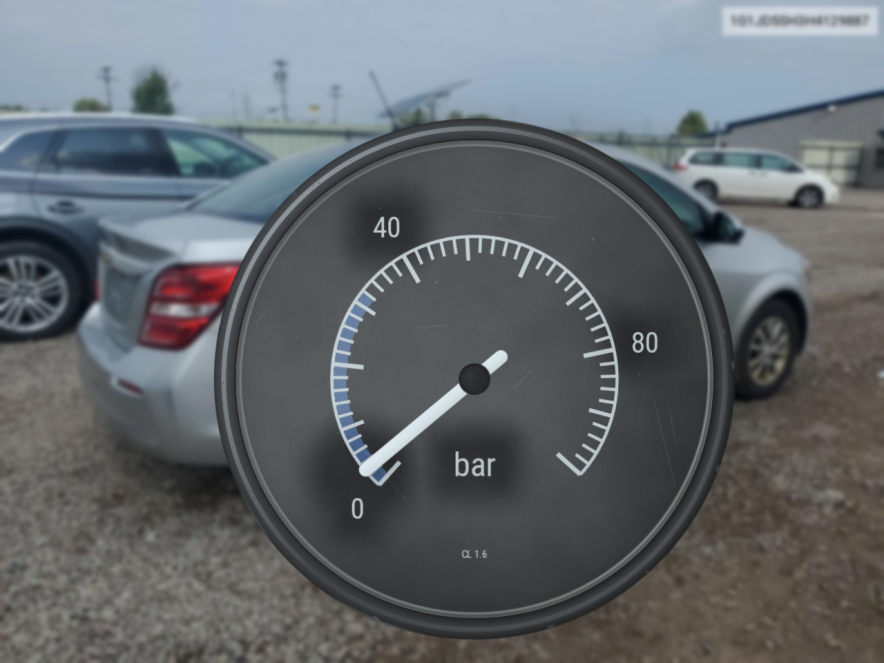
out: 3 bar
